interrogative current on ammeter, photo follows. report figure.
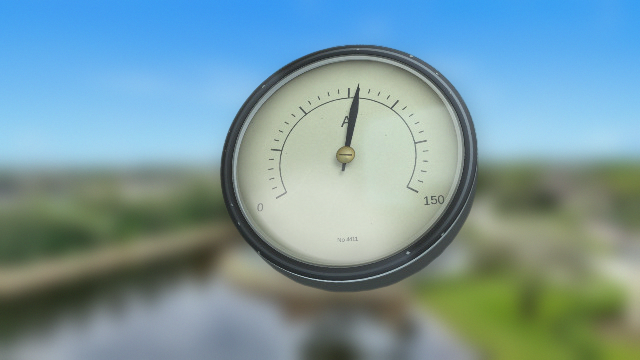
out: 80 A
